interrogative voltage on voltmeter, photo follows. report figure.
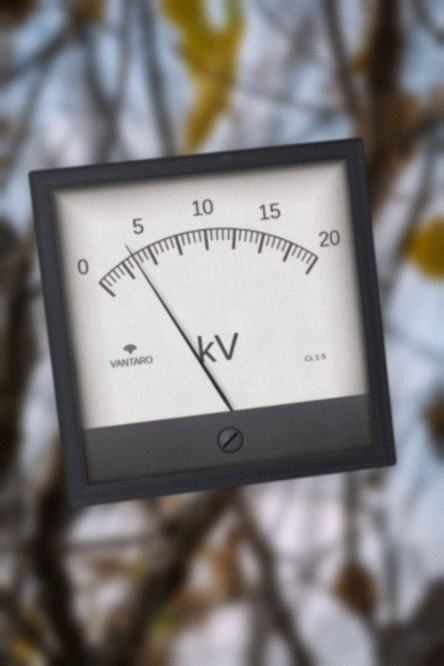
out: 3.5 kV
